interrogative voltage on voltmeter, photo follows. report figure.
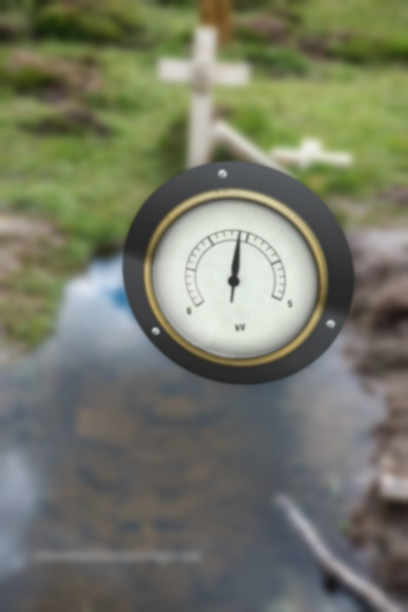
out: 2.8 kV
